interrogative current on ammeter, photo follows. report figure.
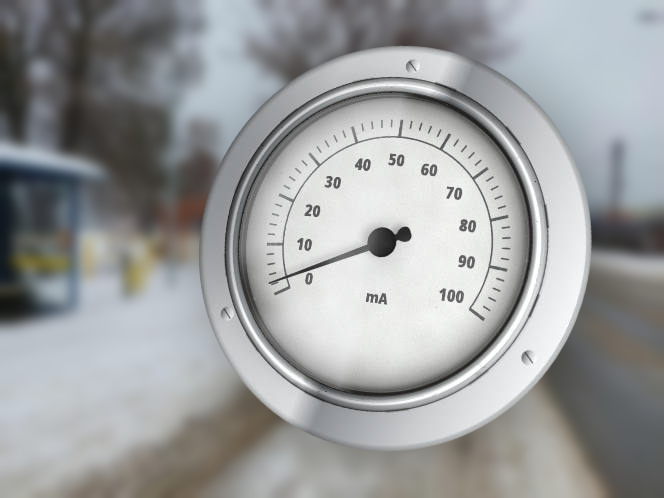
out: 2 mA
